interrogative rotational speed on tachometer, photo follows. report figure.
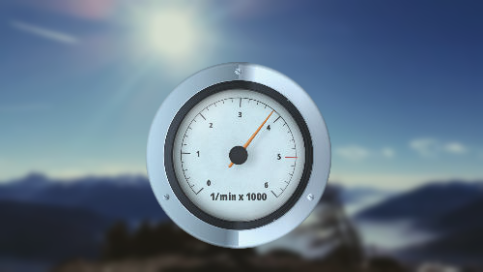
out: 3800 rpm
